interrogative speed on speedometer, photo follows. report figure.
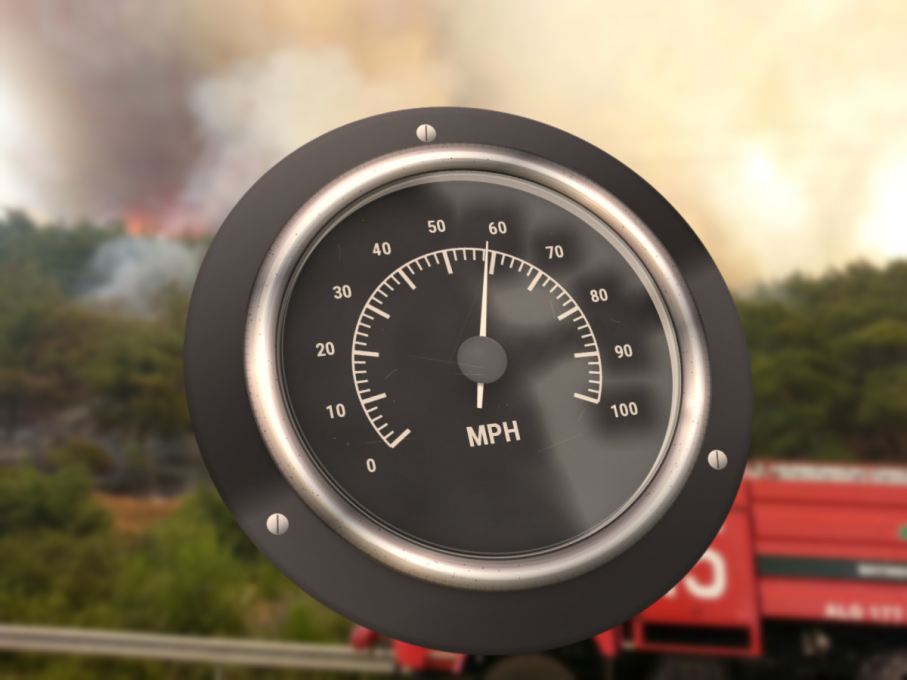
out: 58 mph
